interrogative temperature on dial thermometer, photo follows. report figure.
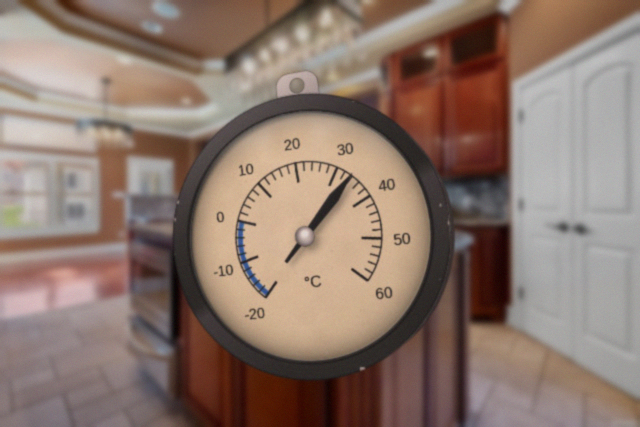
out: 34 °C
